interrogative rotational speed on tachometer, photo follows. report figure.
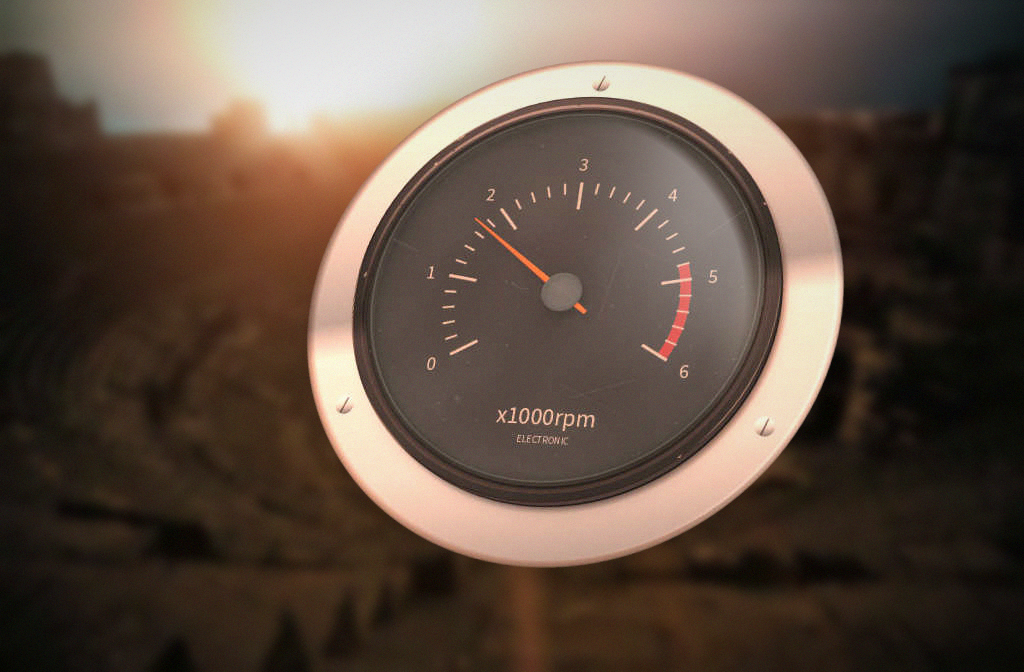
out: 1700 rpm
